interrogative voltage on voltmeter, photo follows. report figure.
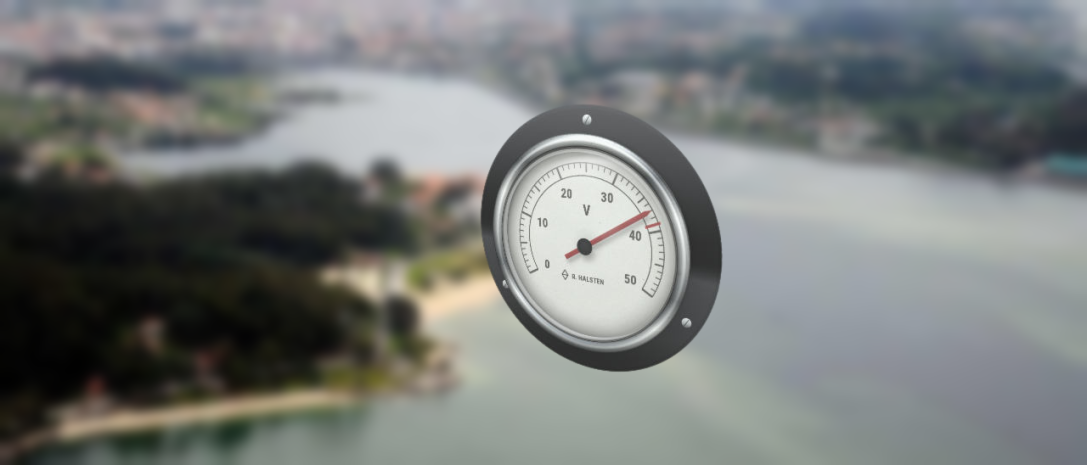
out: 37 V
